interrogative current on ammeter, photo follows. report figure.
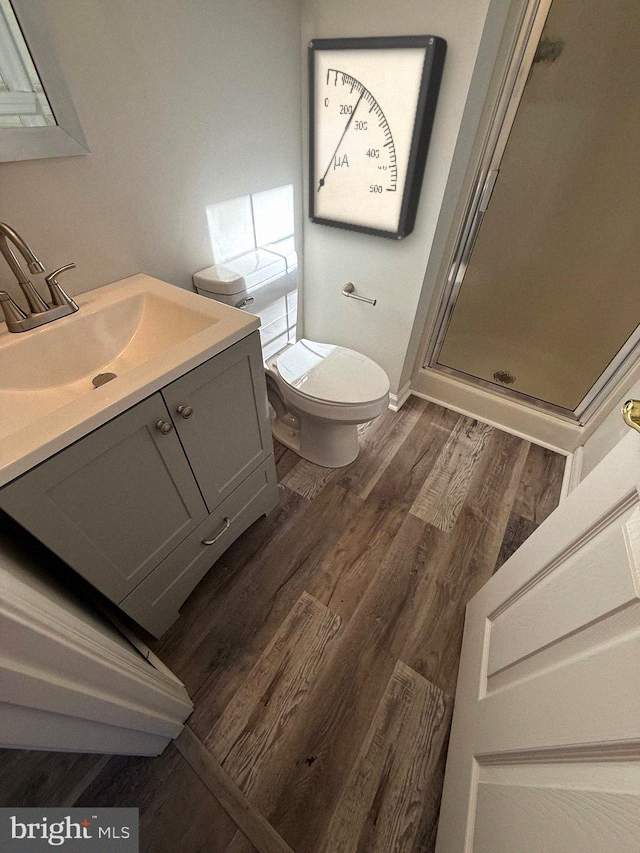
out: 250 µA
